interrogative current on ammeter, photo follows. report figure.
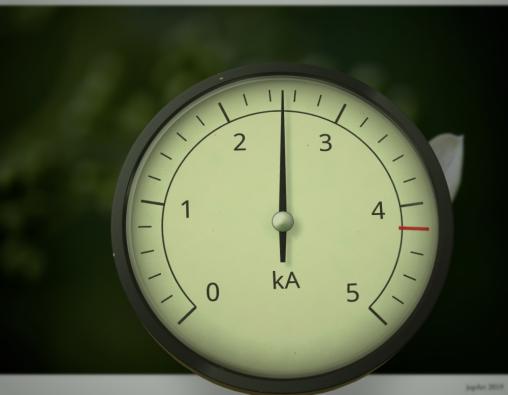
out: 2.5 kA
